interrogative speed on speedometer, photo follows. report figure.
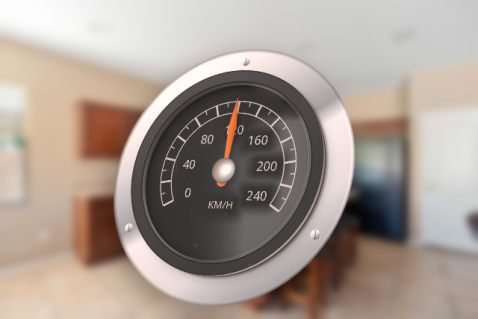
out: 120 km/h
